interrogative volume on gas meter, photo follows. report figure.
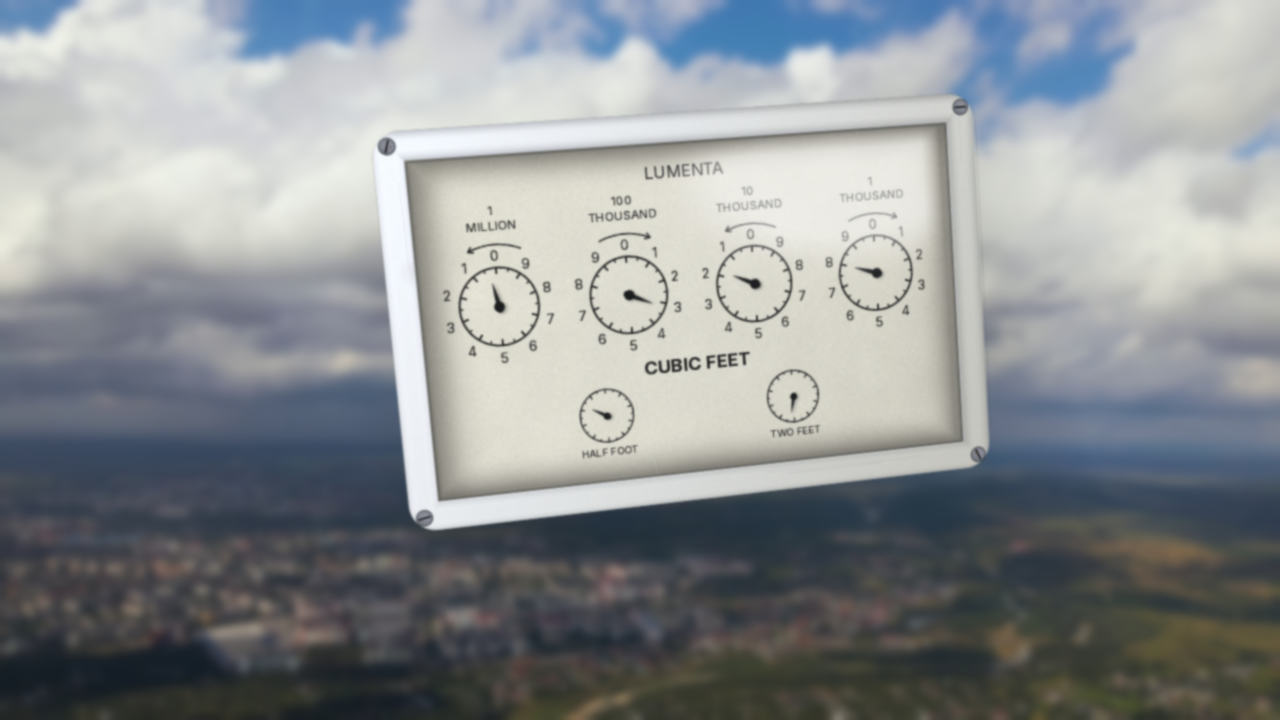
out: 31800 ft³
